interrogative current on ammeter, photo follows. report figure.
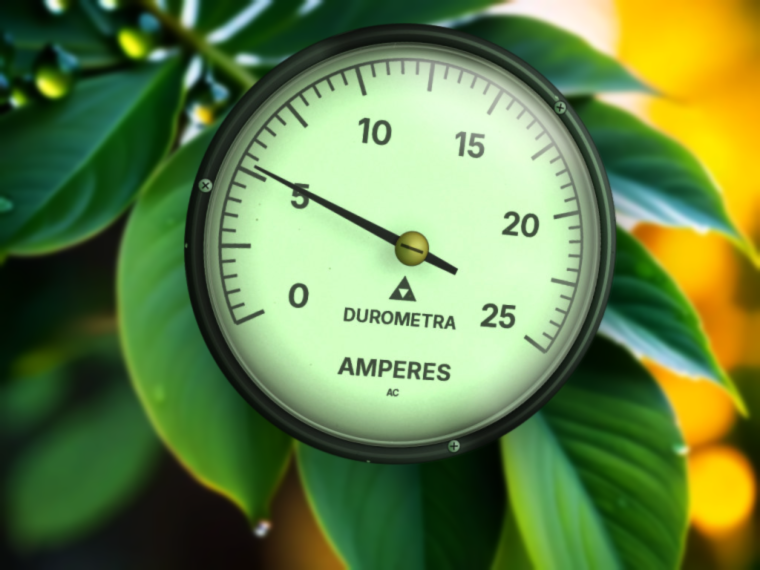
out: 5.25 A
